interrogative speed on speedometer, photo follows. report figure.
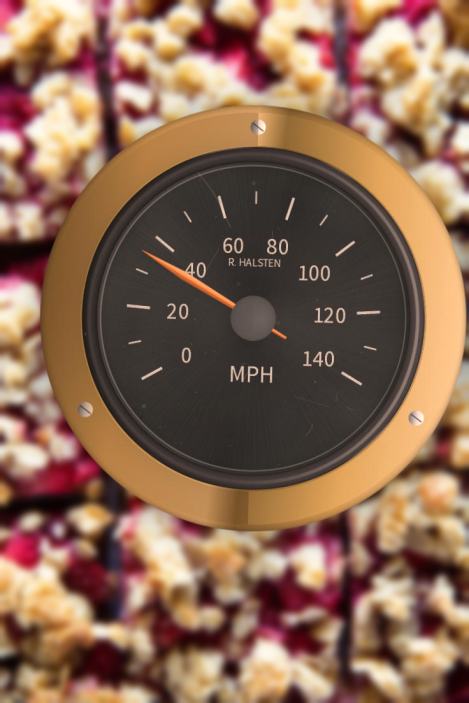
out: 35 mph
